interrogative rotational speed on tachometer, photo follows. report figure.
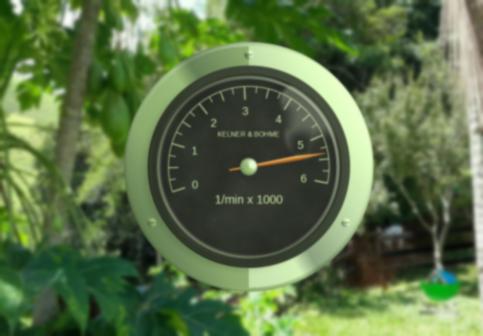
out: 5375 rpm
